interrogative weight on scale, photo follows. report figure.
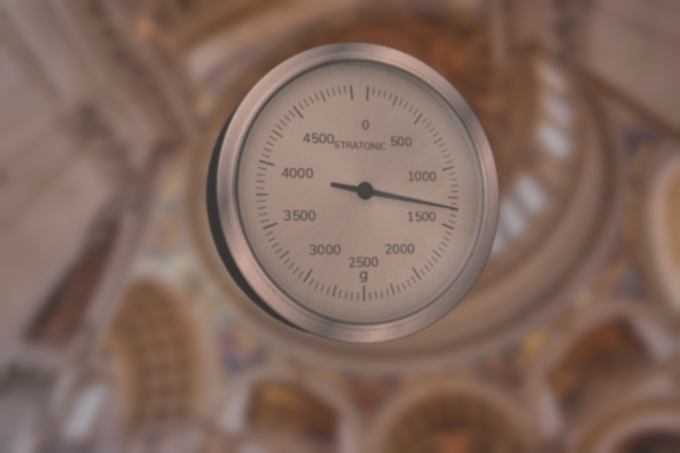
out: 1350 g
